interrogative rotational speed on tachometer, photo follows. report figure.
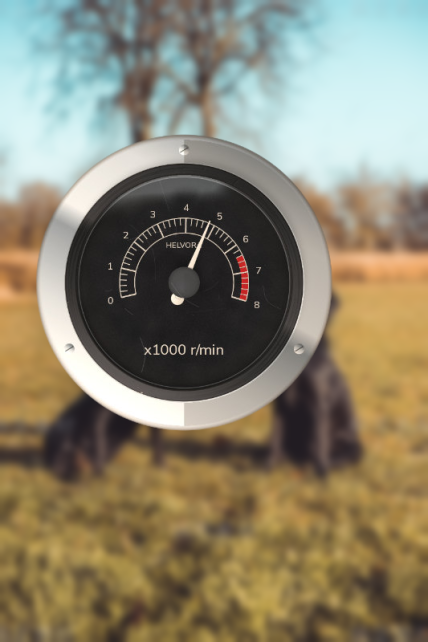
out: 4800 rpm
